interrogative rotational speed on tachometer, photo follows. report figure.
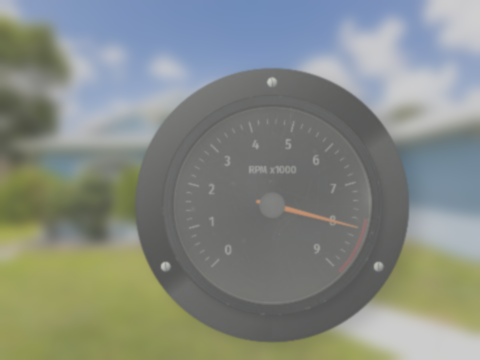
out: 8000 rpm
